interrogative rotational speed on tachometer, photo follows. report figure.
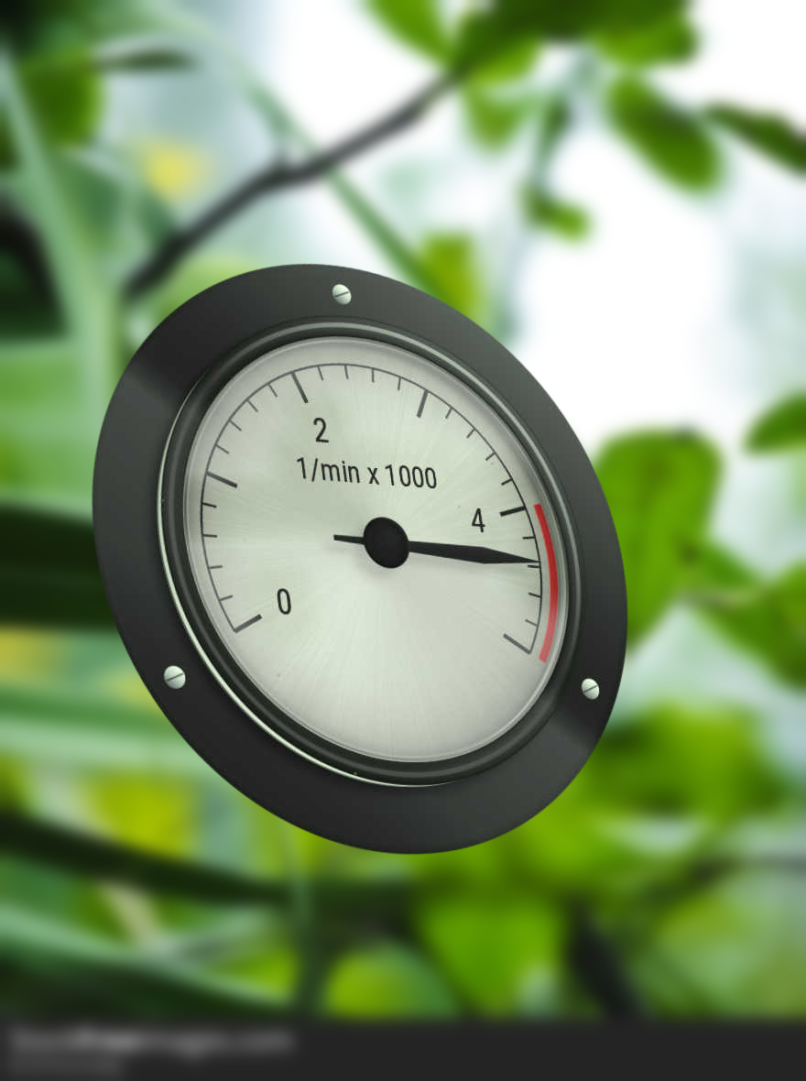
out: 4400 rpm
